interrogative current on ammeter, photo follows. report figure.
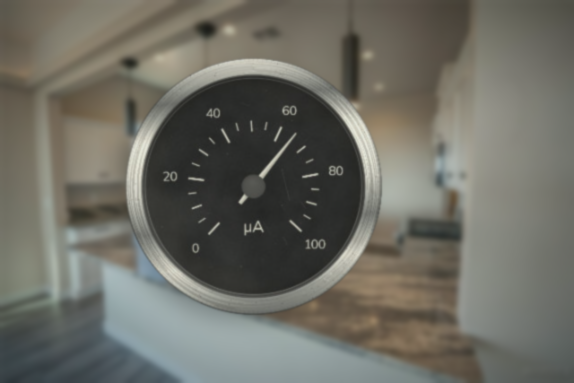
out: 65 µA
